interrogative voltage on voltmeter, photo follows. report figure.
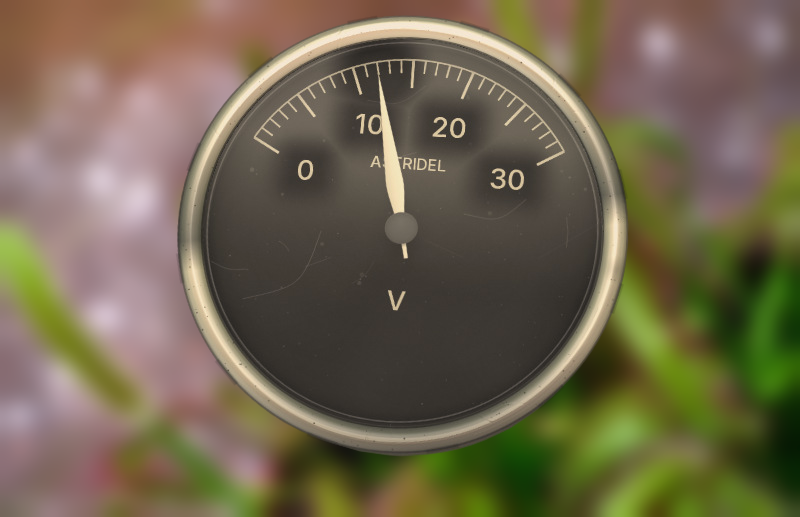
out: 12 V
